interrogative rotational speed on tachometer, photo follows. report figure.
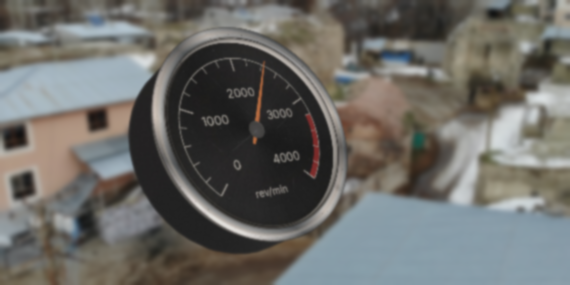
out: 2400 rpm
